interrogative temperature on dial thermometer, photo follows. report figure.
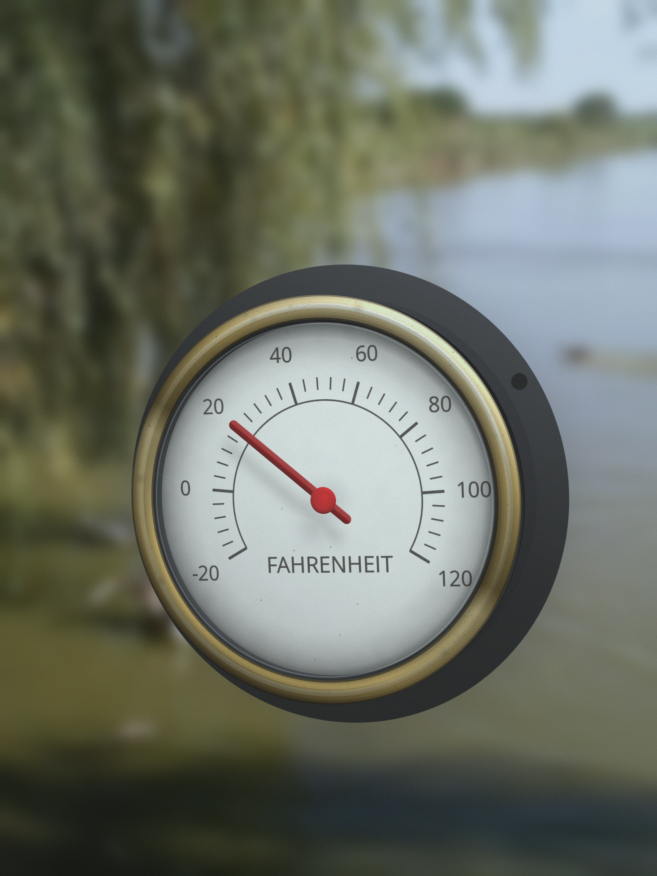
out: 20 °F
